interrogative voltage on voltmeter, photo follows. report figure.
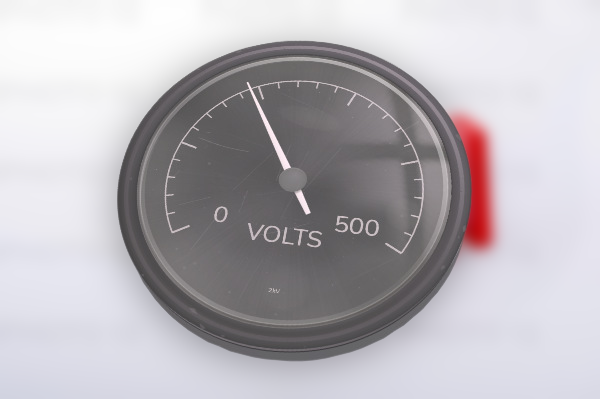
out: 190 V
